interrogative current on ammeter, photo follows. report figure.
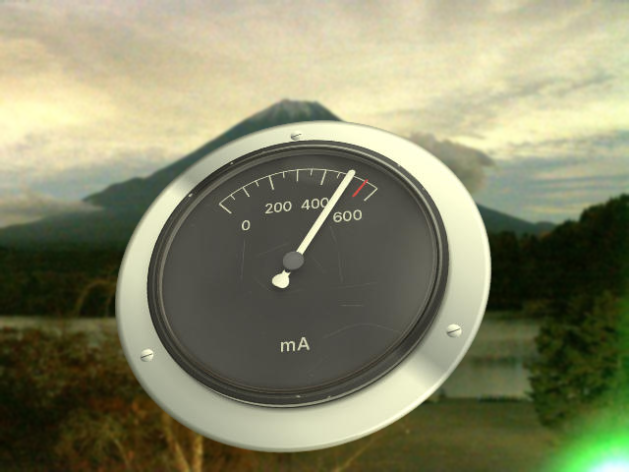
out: 500 mA
